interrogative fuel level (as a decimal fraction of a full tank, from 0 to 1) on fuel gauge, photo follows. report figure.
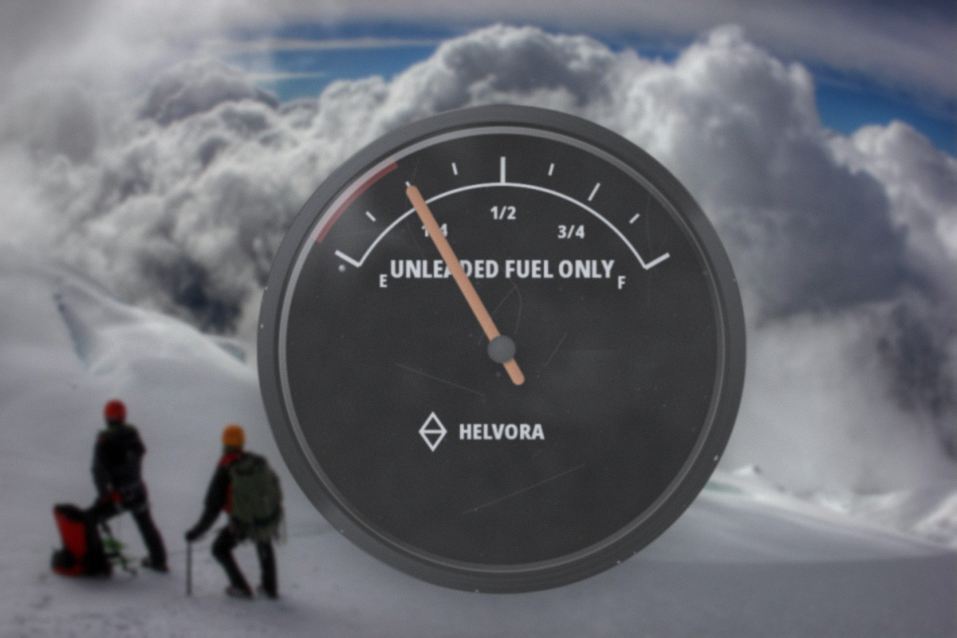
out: 0.25
